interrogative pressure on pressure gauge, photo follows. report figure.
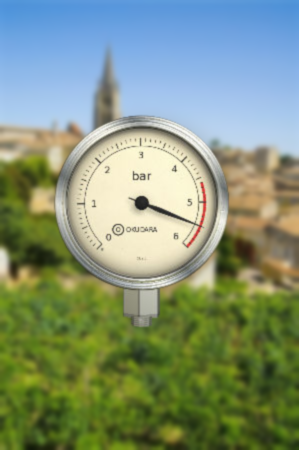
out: 5.5 bar
